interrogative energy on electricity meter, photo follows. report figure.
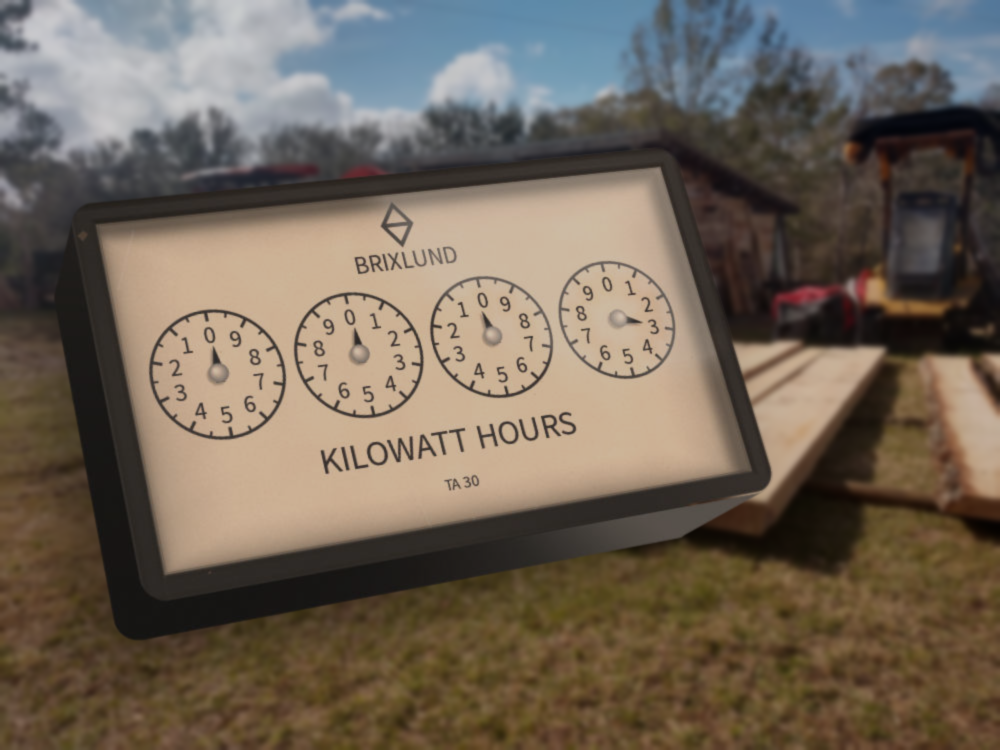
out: 3 kWh
